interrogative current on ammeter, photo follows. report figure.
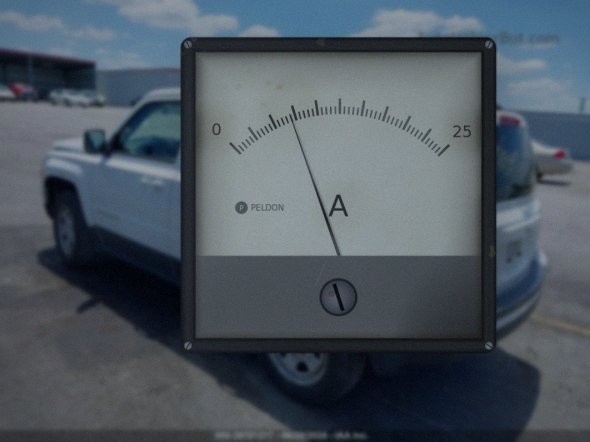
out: 7 A
